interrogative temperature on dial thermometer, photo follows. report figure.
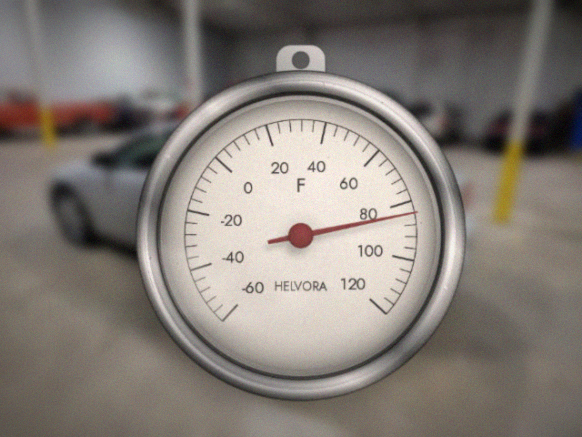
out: 84 °F
